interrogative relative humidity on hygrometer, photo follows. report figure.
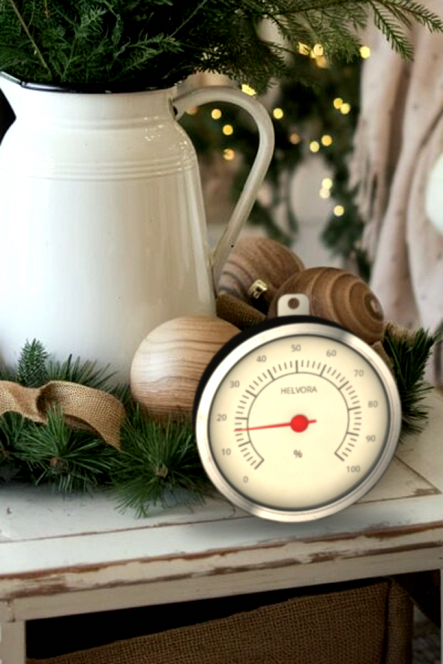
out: 16 %
